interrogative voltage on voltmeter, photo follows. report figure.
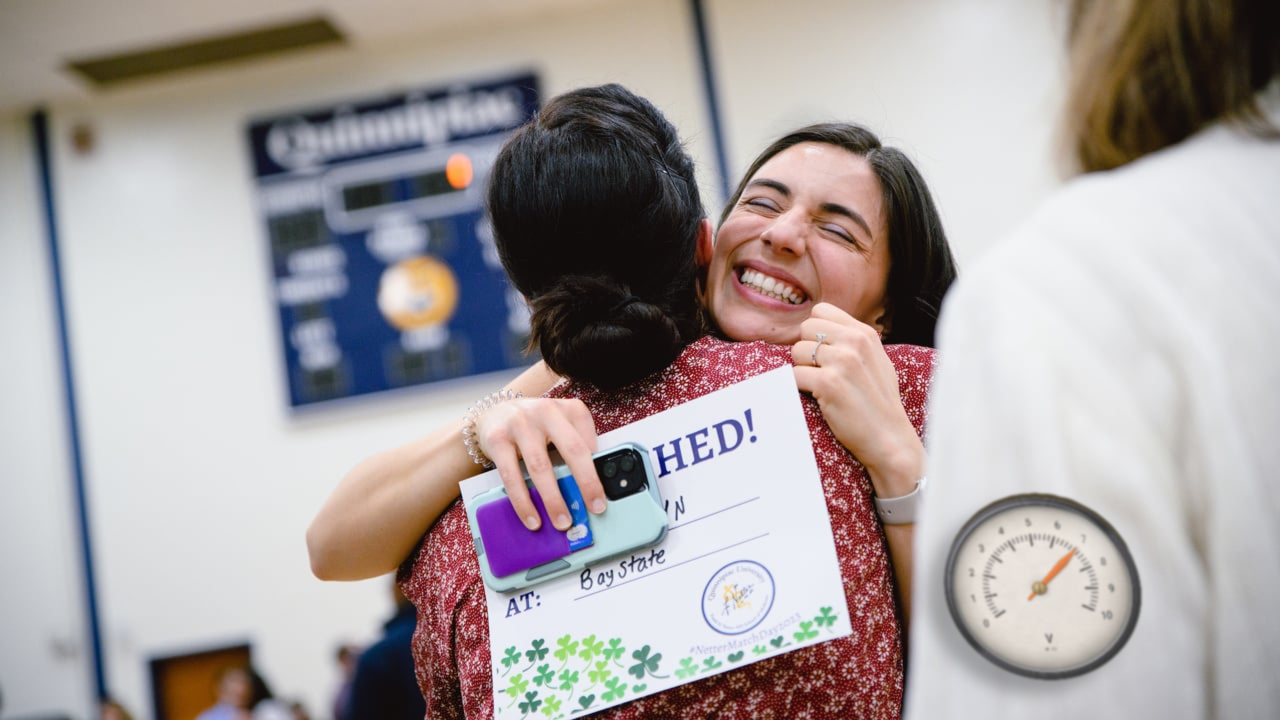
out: 7 V
